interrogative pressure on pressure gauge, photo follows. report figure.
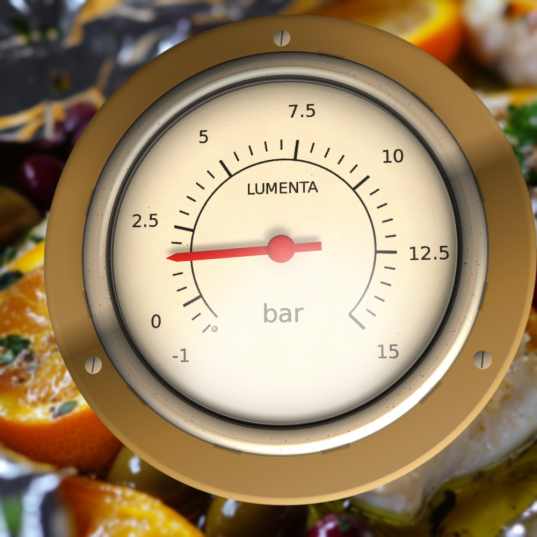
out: 1.5 bar
